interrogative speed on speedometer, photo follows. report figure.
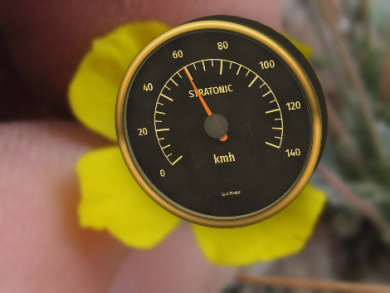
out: 60 km/h
